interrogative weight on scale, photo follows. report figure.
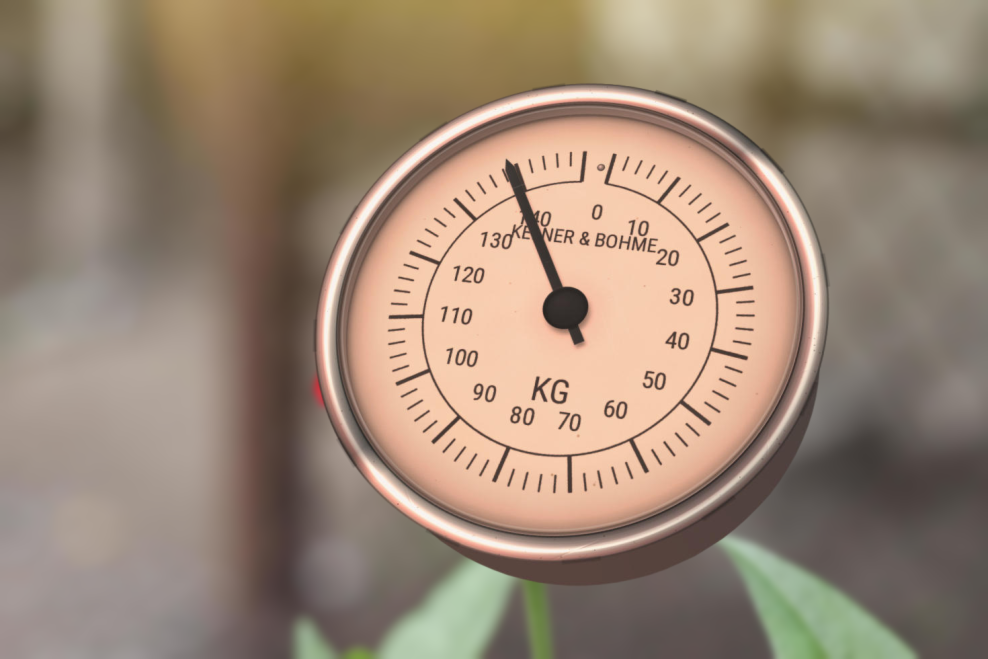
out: 139 kg
